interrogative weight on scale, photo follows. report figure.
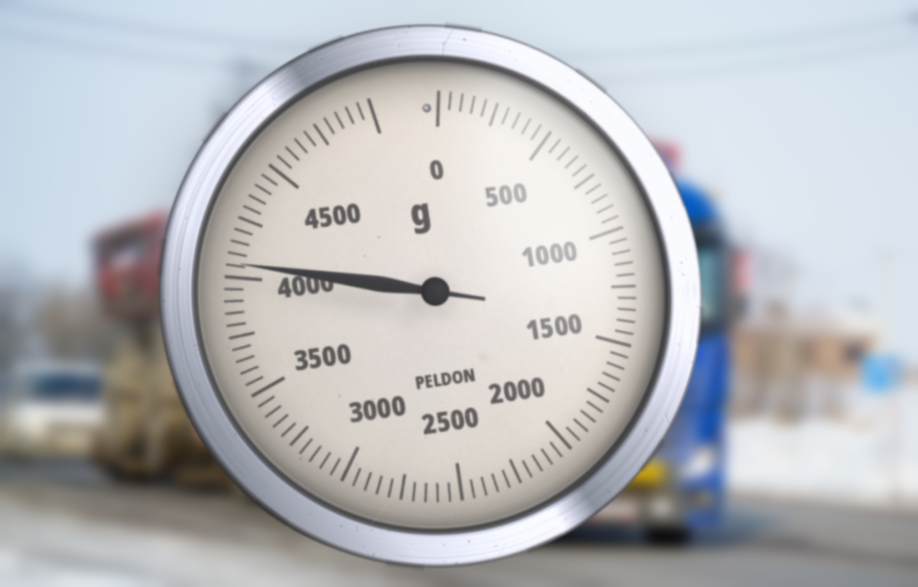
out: 4050 g
